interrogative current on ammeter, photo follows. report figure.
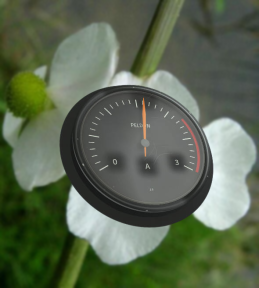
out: 1.6 A
